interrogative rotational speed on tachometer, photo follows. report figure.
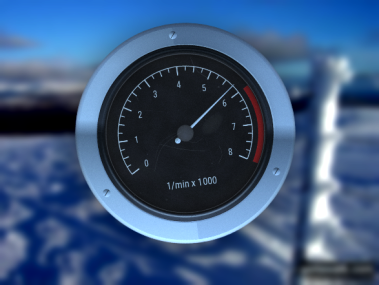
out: 5750 rpm
